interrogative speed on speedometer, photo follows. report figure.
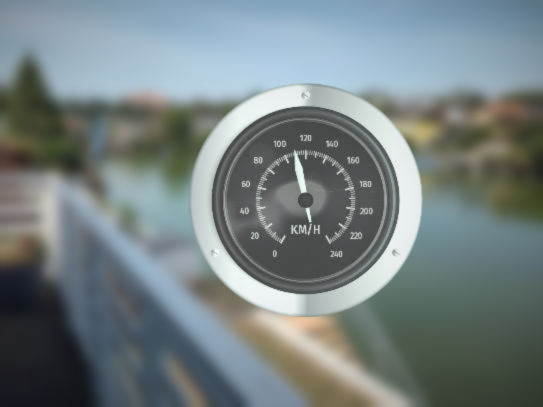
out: 110 km/h
